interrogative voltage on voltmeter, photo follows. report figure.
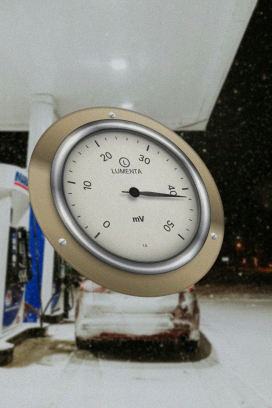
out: 42 mV
